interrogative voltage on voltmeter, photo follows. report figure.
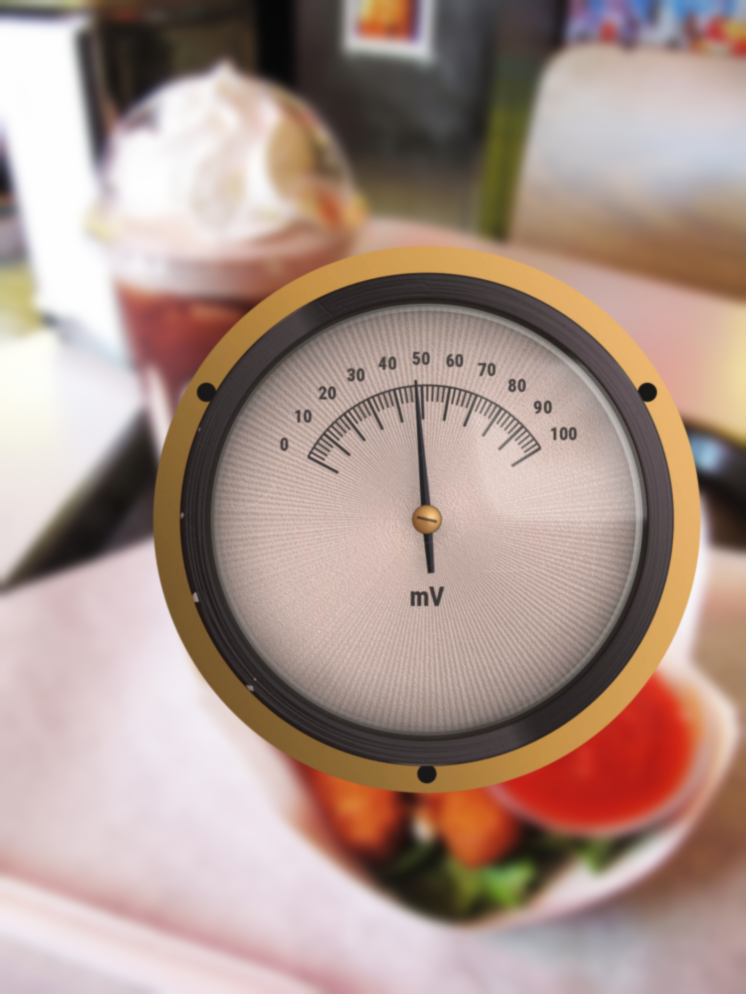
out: 48 mV
